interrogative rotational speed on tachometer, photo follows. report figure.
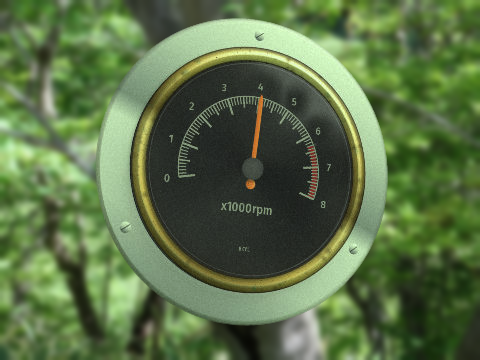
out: 4000 rpm
